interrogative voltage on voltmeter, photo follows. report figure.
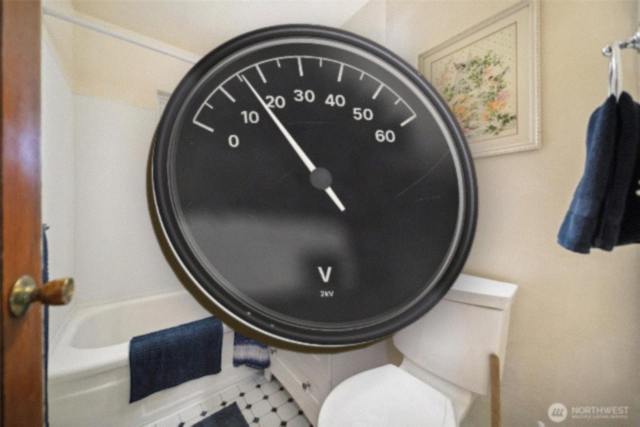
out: 15 V
